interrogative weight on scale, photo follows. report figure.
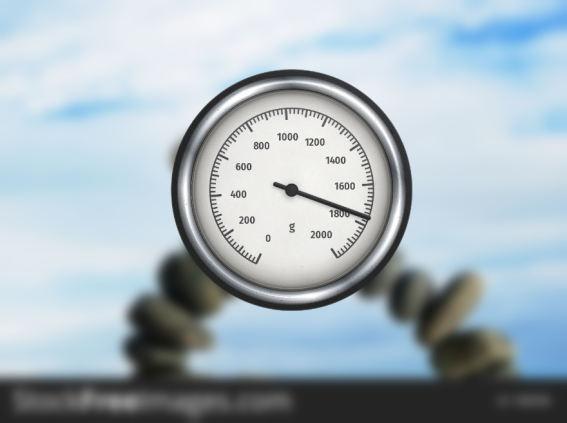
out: 1760 g
